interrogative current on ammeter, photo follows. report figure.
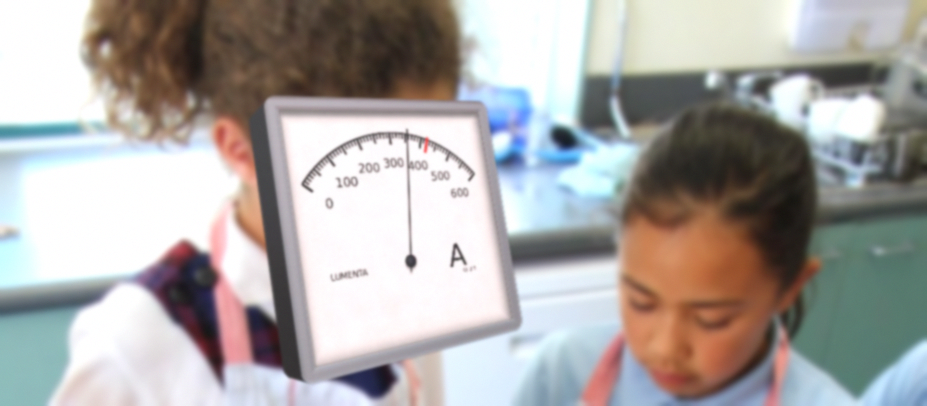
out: 350 A
